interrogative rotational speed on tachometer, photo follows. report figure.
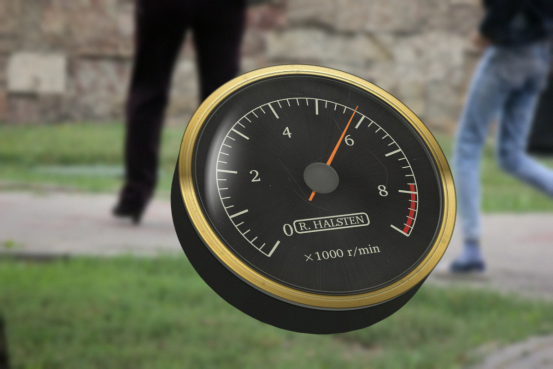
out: 5800 rpm
